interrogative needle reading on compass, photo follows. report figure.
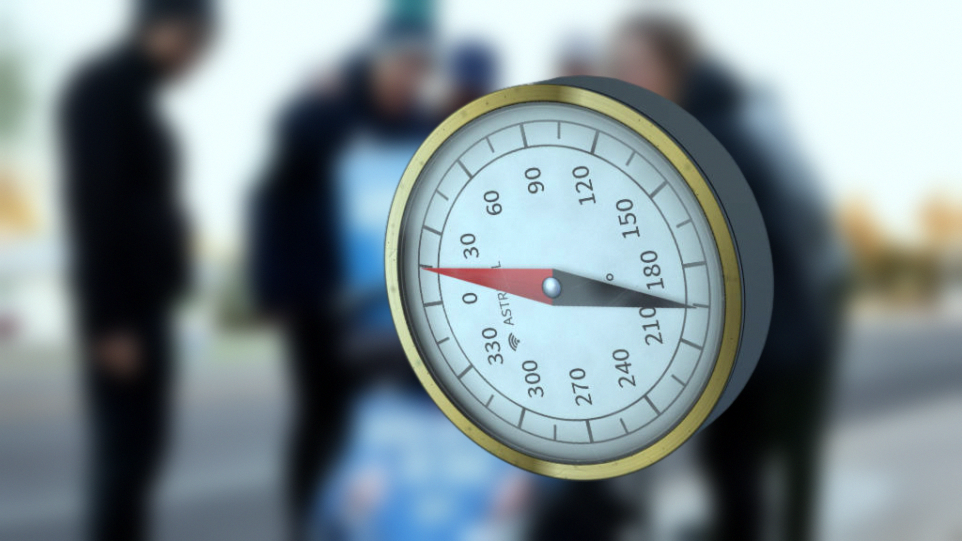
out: 15 °
